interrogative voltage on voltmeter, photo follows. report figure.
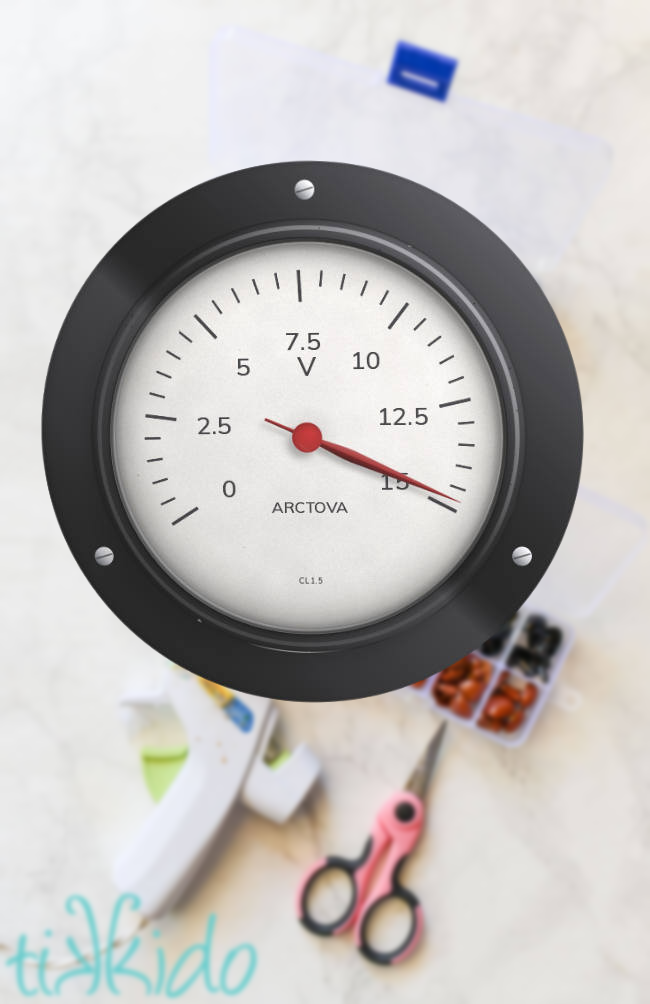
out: 14.75 V
